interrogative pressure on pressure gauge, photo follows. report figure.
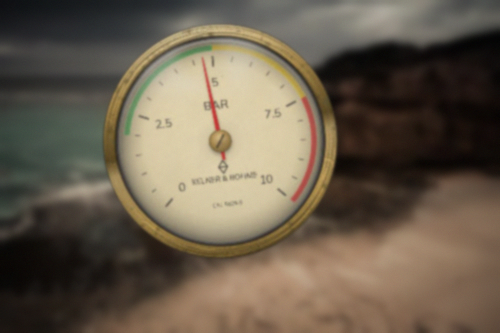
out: 4.75 bar
